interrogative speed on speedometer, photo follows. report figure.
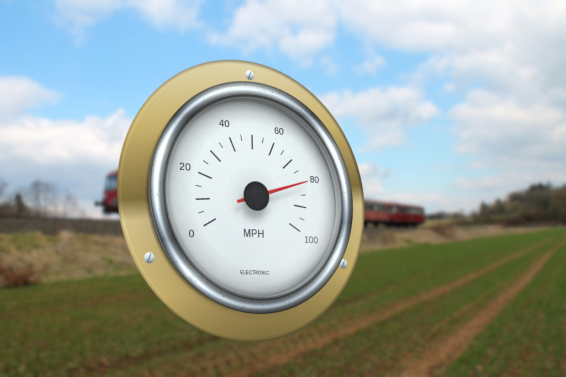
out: 80 mph
